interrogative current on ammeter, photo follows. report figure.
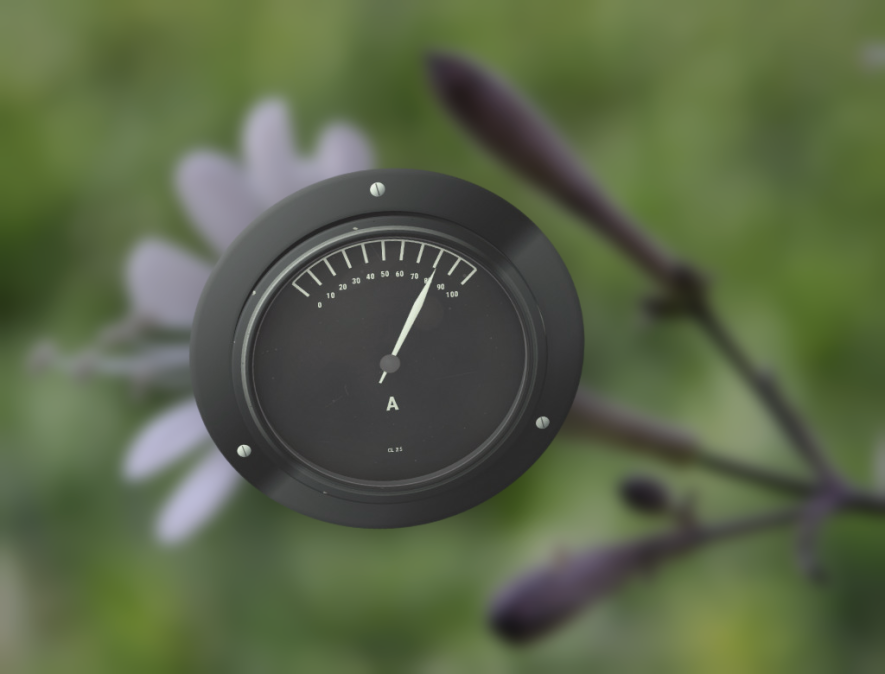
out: 80 A
